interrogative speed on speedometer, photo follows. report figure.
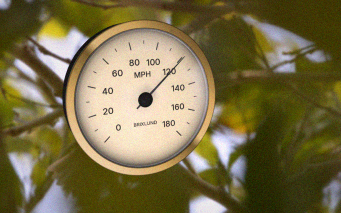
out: 120 mph
